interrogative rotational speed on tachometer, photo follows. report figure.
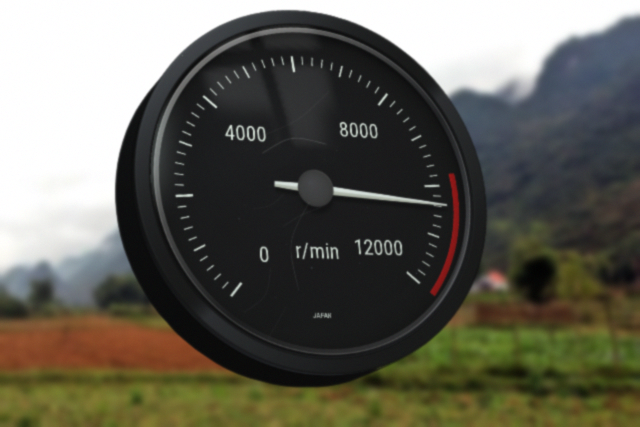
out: 10400 rpm
